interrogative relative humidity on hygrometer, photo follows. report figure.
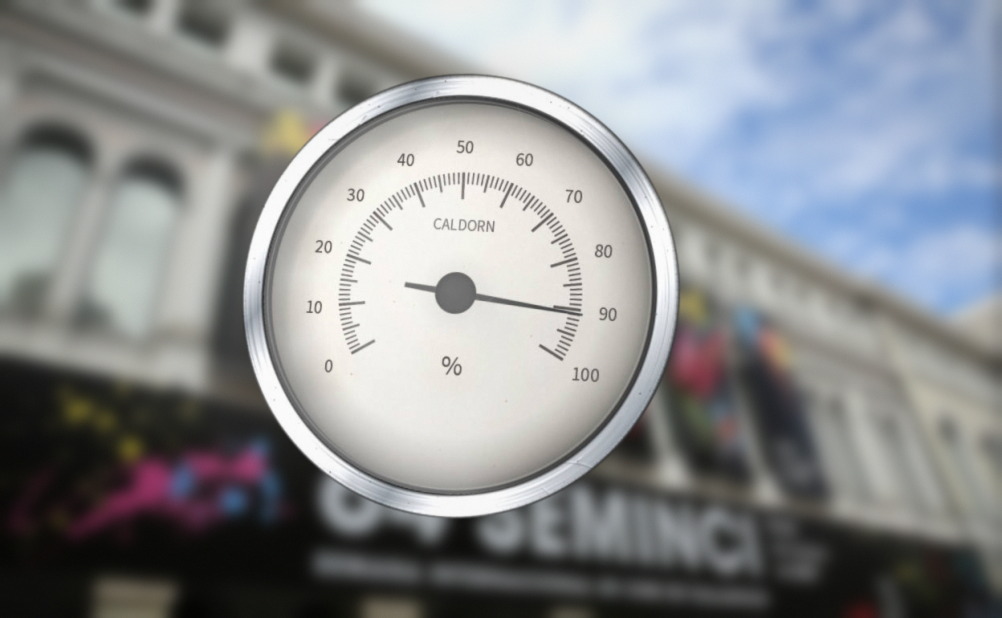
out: 91 %
